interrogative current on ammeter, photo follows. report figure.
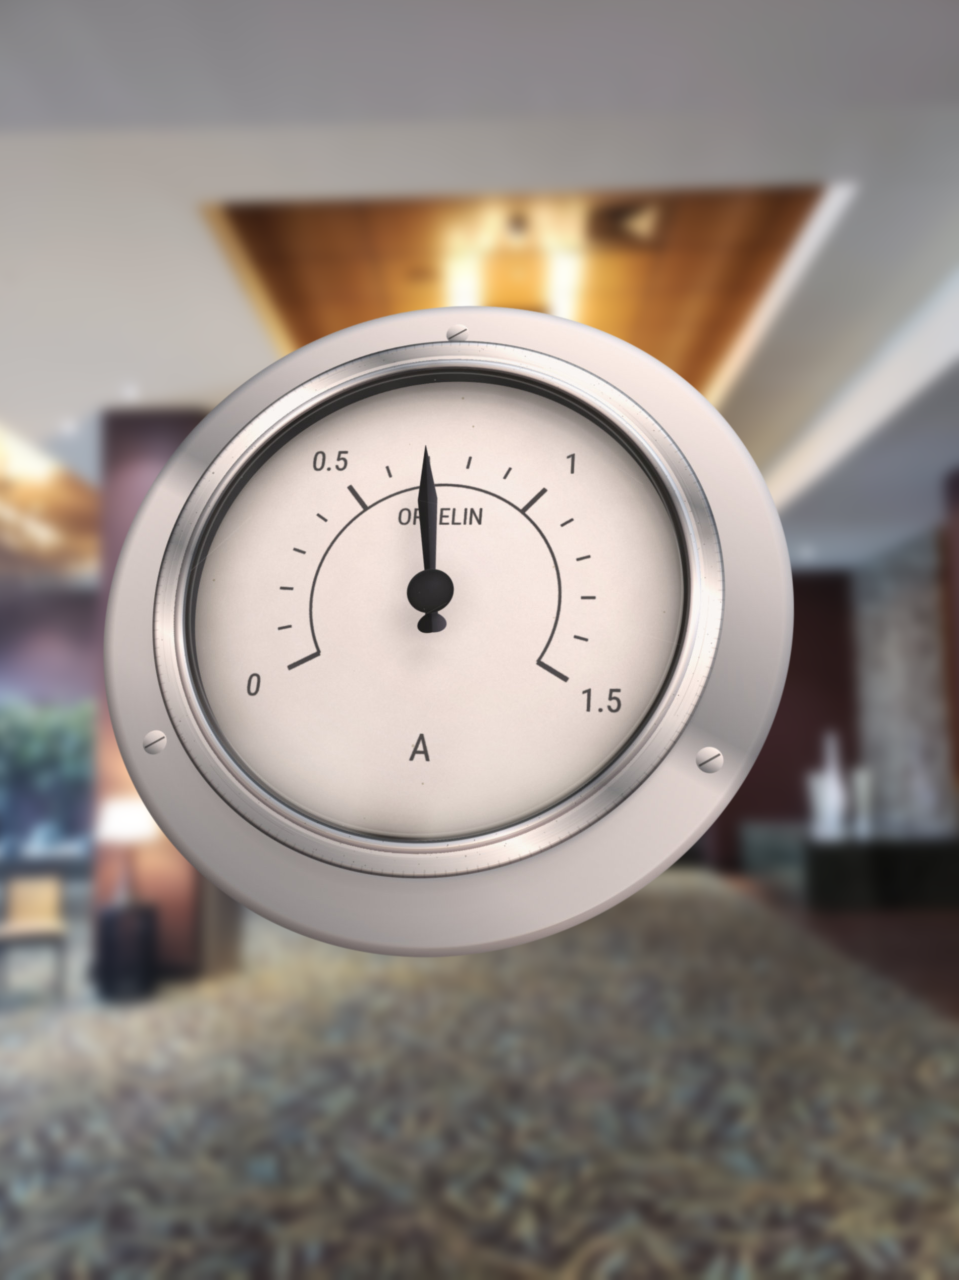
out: 0.7 A
